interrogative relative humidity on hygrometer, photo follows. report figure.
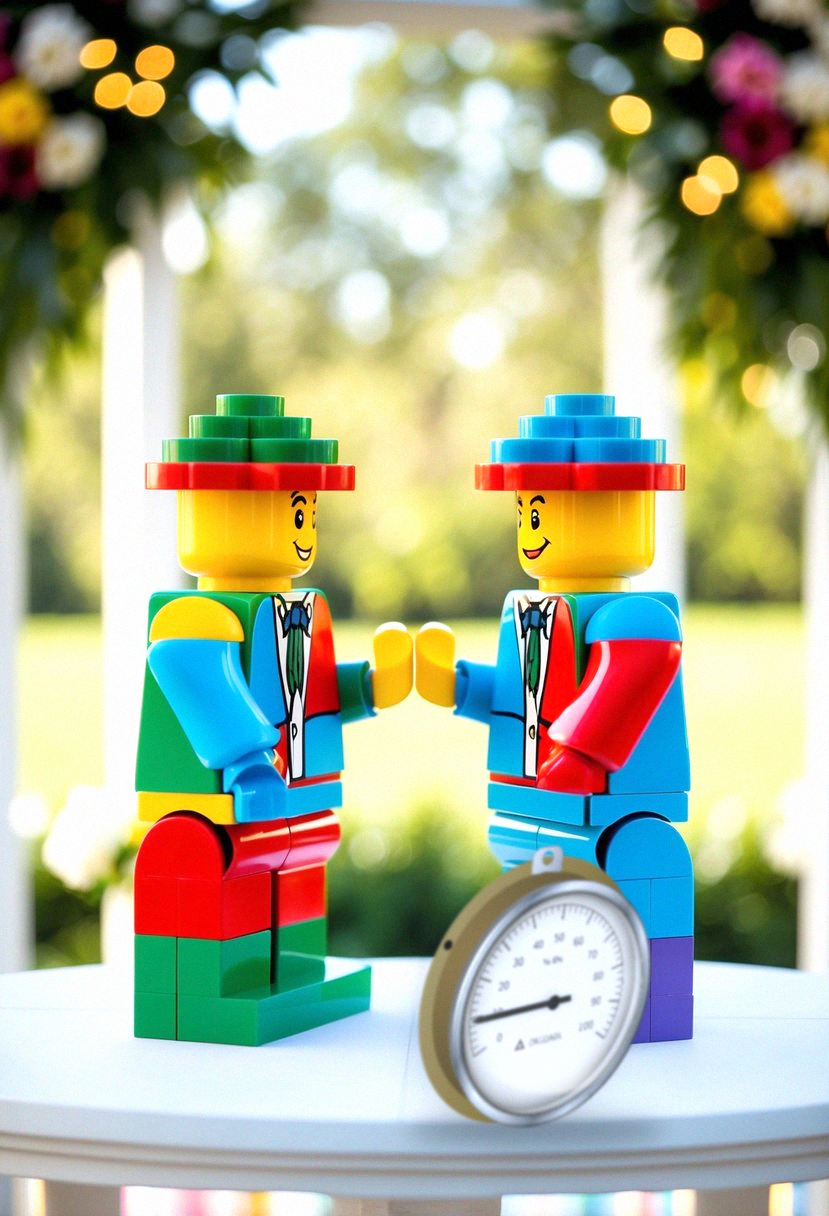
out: 10 %
